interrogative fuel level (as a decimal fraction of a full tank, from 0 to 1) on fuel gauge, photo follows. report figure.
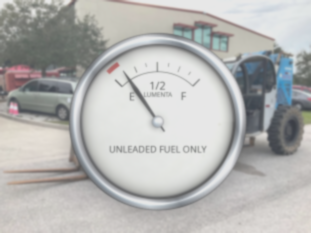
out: 0.125
